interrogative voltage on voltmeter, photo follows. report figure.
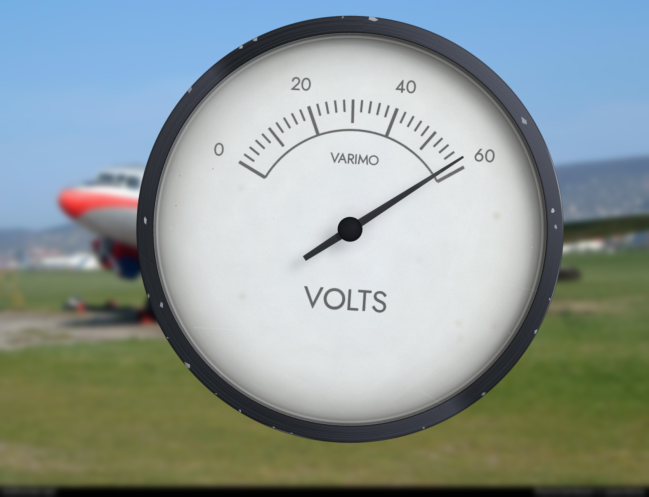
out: 58 V
